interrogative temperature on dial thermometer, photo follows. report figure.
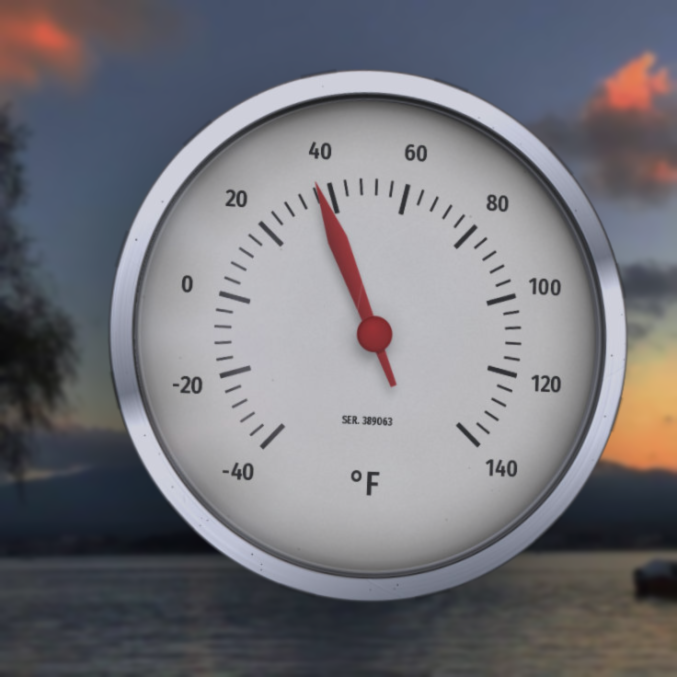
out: 36 °F
